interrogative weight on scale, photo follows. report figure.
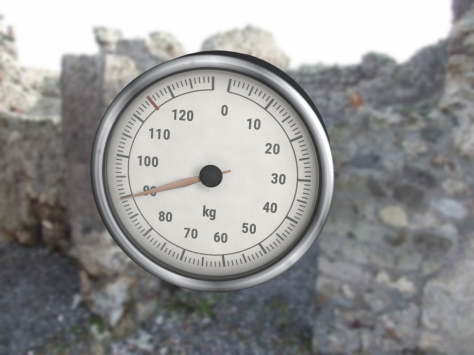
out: 90 kg
